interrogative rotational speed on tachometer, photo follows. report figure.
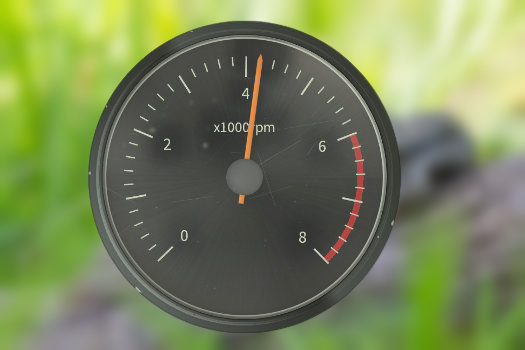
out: 4200 rpm
